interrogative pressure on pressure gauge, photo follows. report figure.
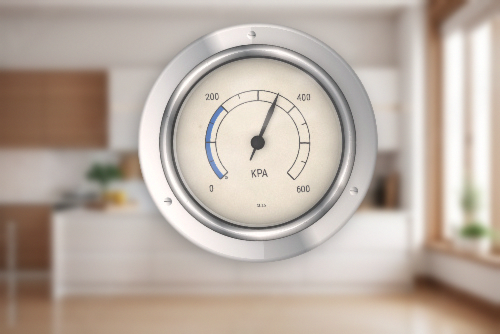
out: 350 kPa
